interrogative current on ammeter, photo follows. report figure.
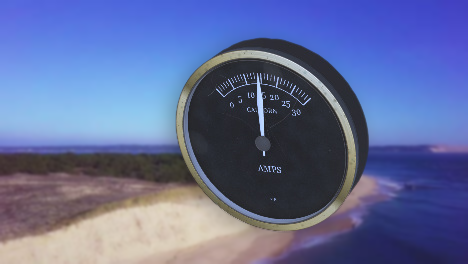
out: 15 A
